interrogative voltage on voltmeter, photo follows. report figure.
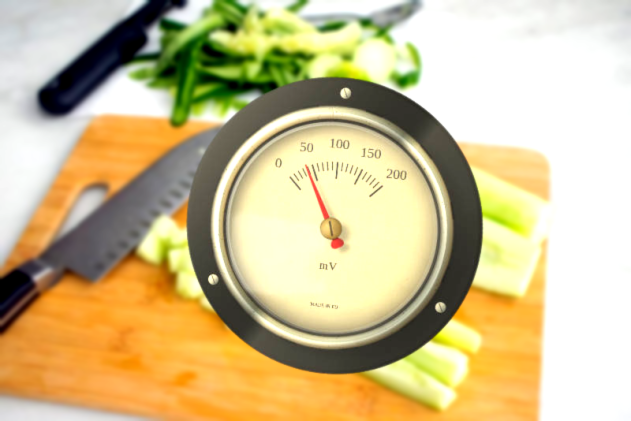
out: 40 mV
